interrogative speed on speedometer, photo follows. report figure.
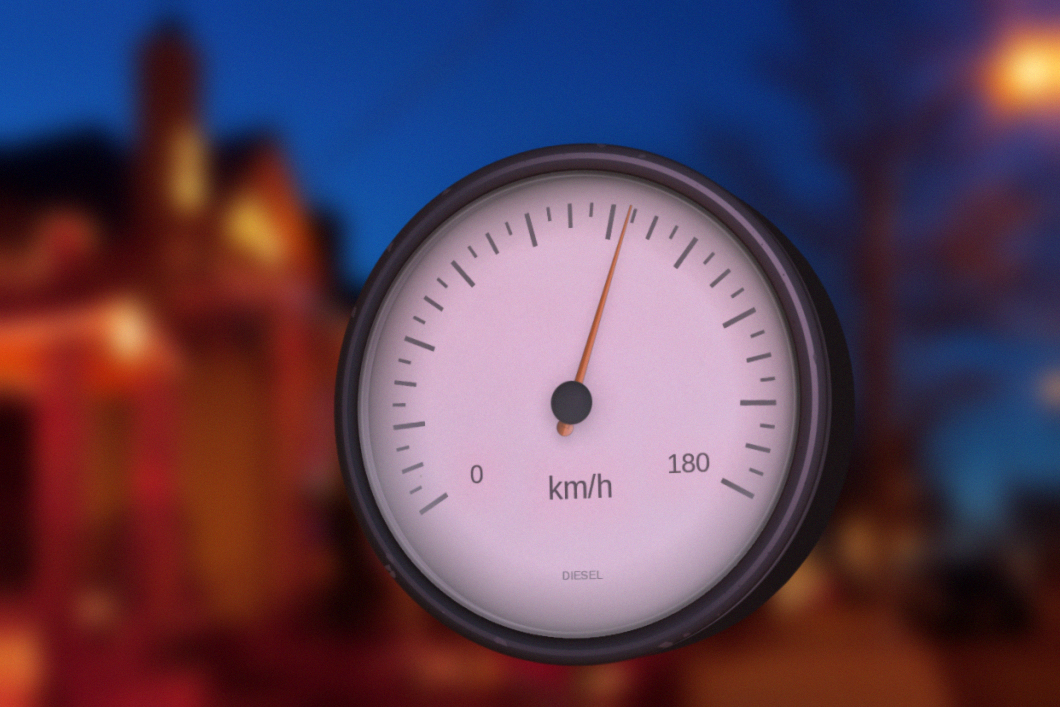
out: 105 km/h
